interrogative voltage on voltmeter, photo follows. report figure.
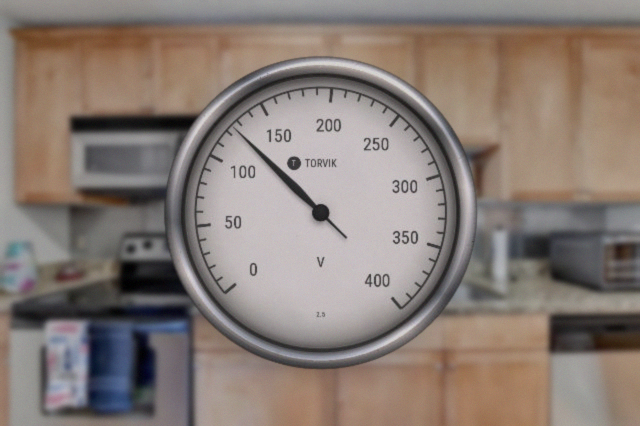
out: 125 V
